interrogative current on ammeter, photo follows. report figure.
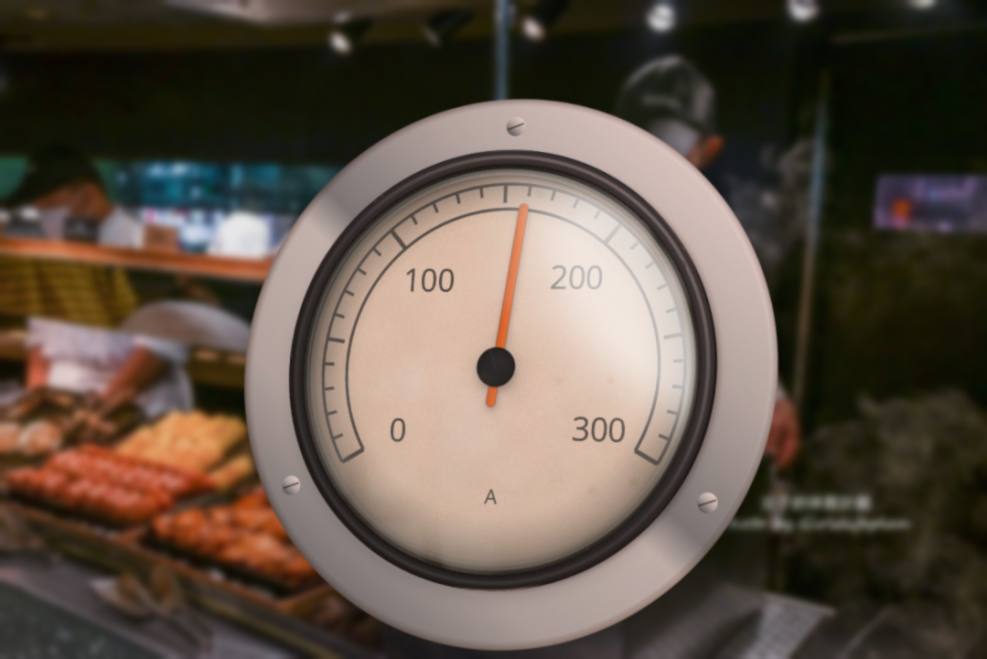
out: 160 A
